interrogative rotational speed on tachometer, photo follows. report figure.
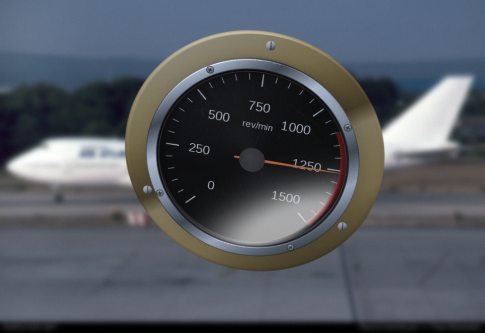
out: 1250 rpm
